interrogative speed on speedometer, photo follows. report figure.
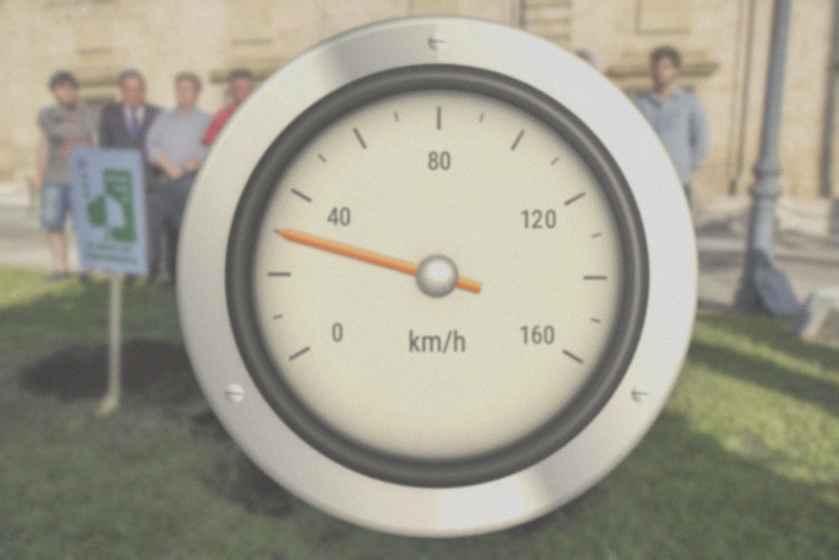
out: 30 km/h
